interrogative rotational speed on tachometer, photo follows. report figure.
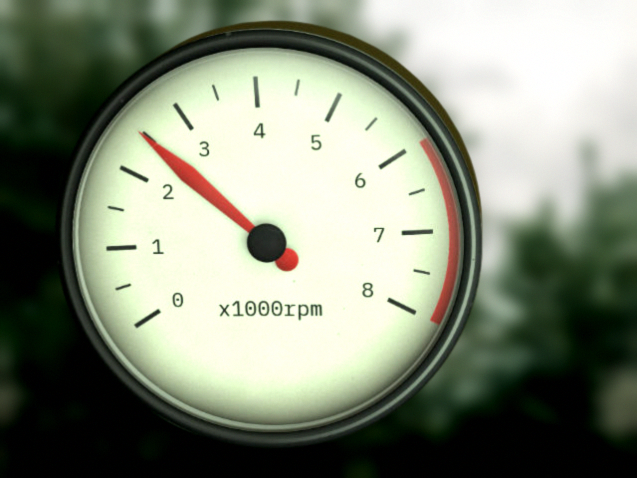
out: 2500 rpm
